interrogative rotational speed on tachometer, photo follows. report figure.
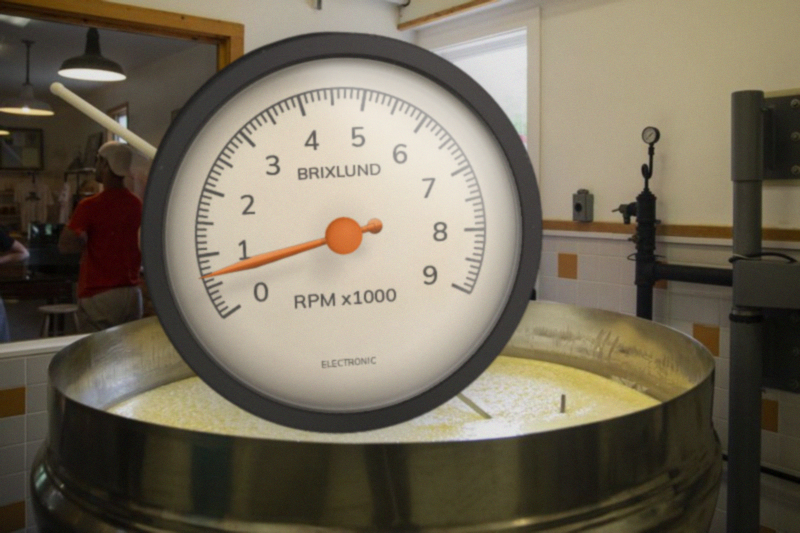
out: 700 rpm
